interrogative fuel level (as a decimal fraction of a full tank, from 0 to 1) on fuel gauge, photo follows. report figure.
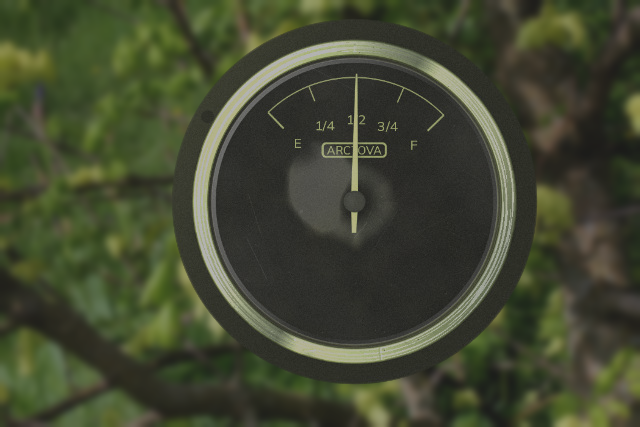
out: 0.5
